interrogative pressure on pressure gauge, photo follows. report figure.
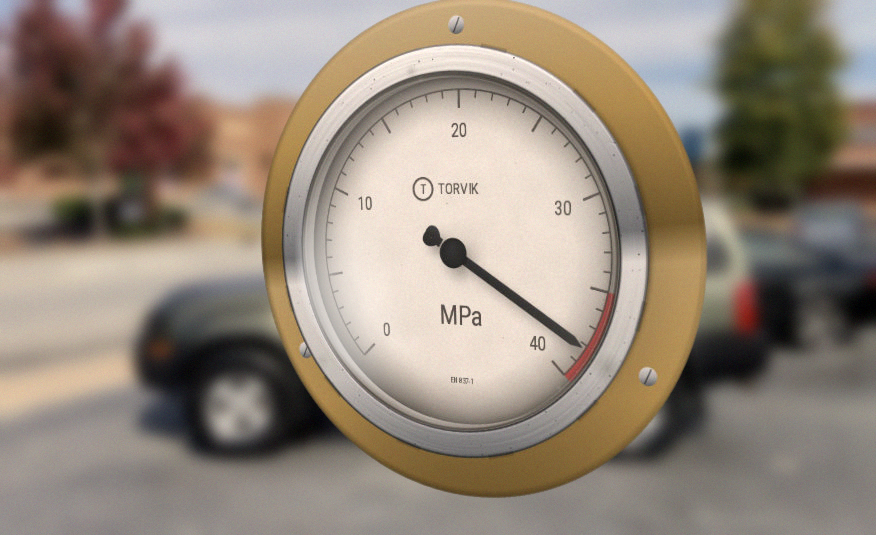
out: 38 MPa
